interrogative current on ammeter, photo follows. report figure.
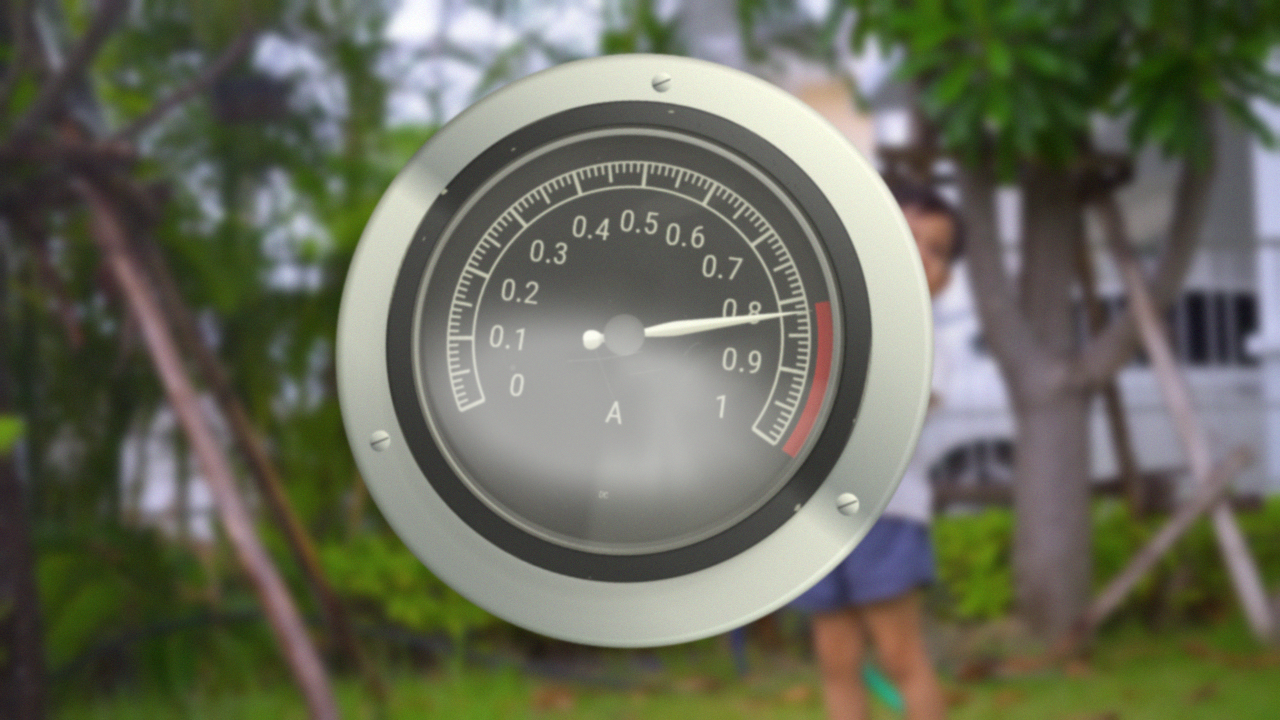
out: 0.82 A
